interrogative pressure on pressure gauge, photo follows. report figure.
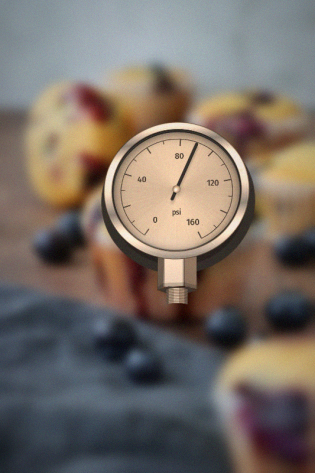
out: 90 psi
